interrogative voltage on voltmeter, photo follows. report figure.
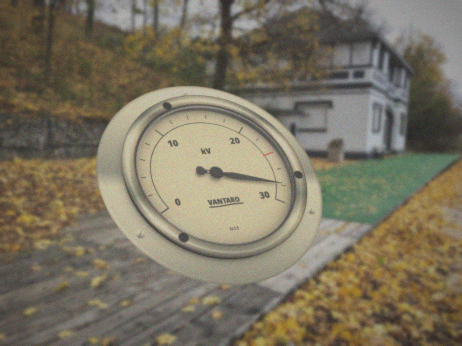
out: 28 kV
